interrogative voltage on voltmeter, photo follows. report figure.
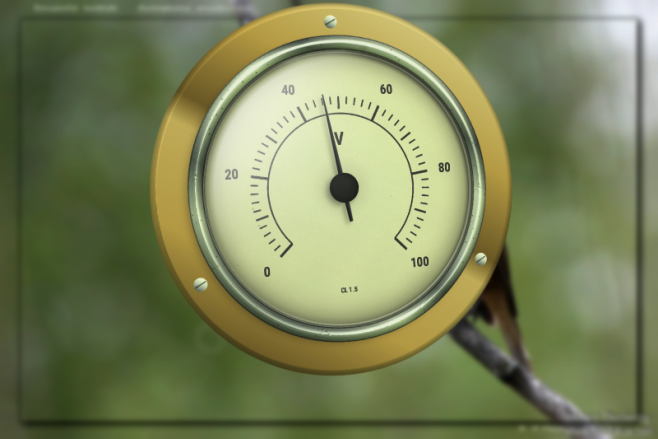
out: 46 V
